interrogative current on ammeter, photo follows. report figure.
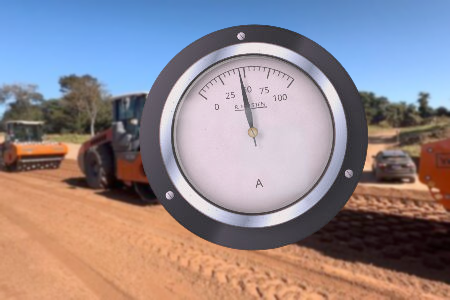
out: 45 A
